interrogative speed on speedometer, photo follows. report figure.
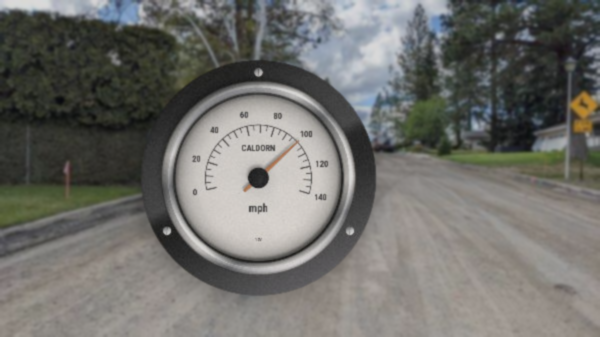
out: 100 mph
